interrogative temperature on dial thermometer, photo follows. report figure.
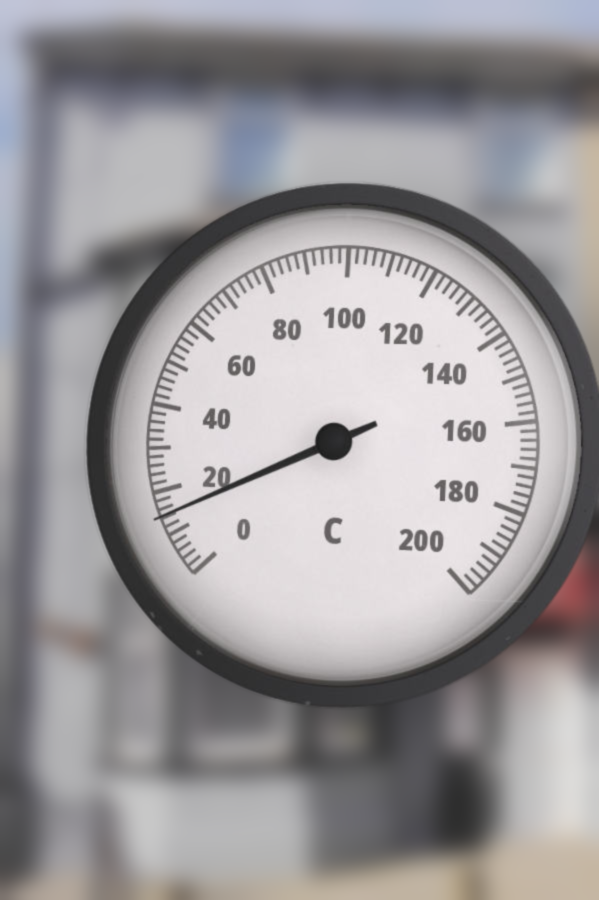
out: 14 °C
